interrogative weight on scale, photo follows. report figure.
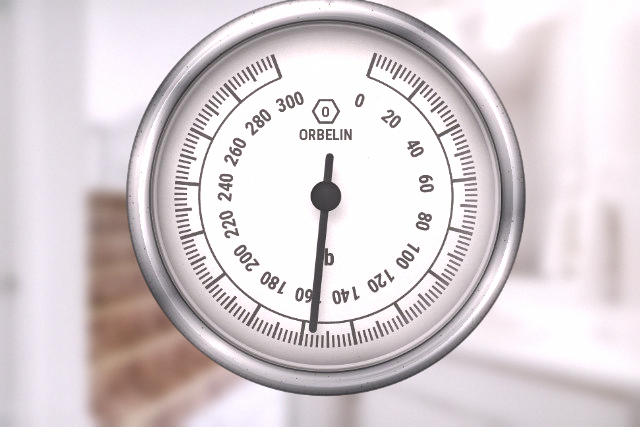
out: 156 lb
